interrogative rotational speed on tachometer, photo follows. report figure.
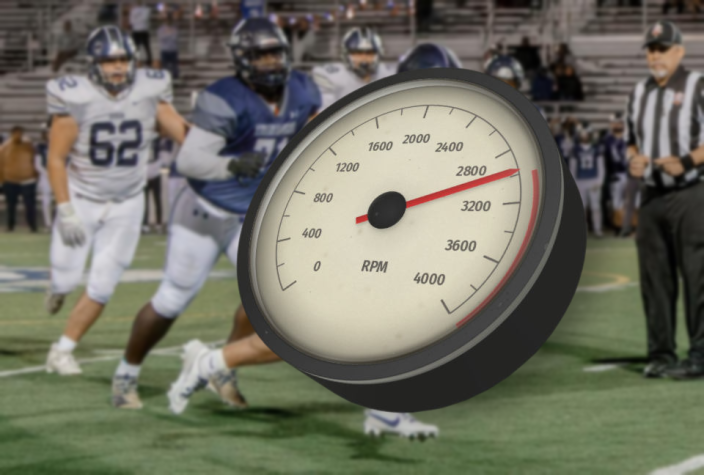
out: 3000 rpm
